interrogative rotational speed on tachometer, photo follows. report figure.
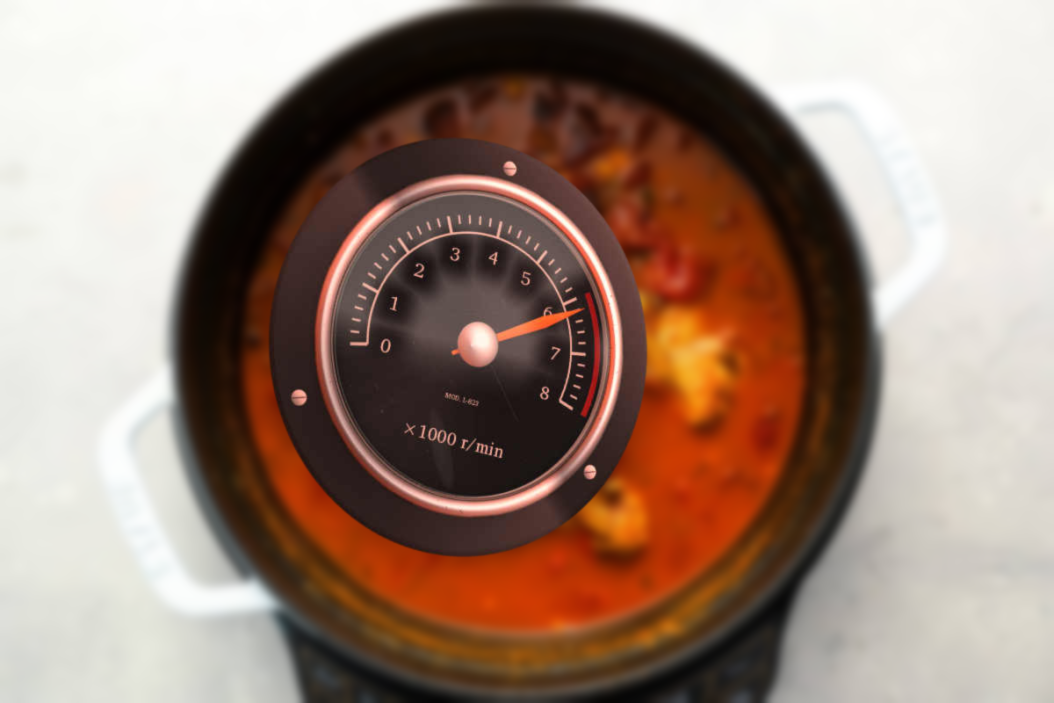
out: 6200 rpm
